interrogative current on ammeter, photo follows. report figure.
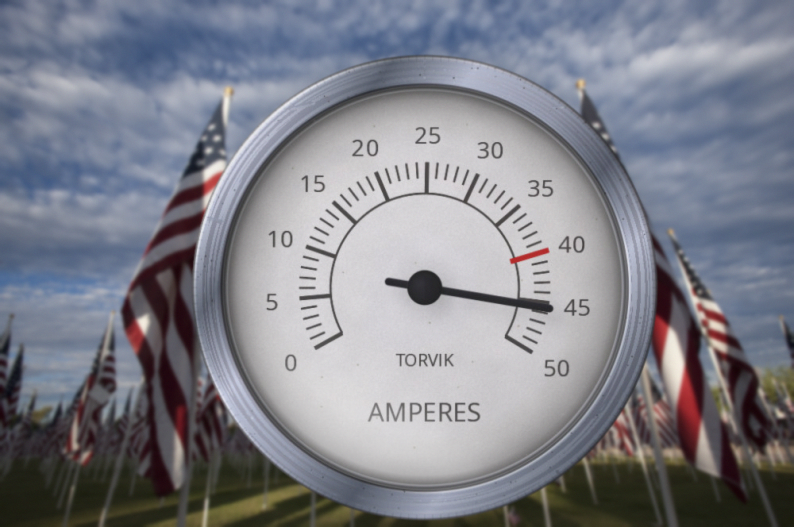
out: 45.5 A
